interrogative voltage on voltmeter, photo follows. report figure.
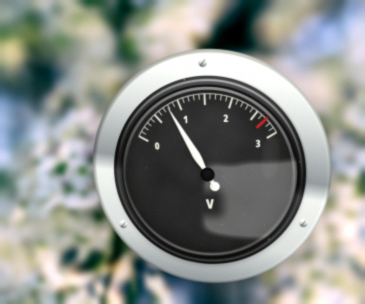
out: 0.8 V
